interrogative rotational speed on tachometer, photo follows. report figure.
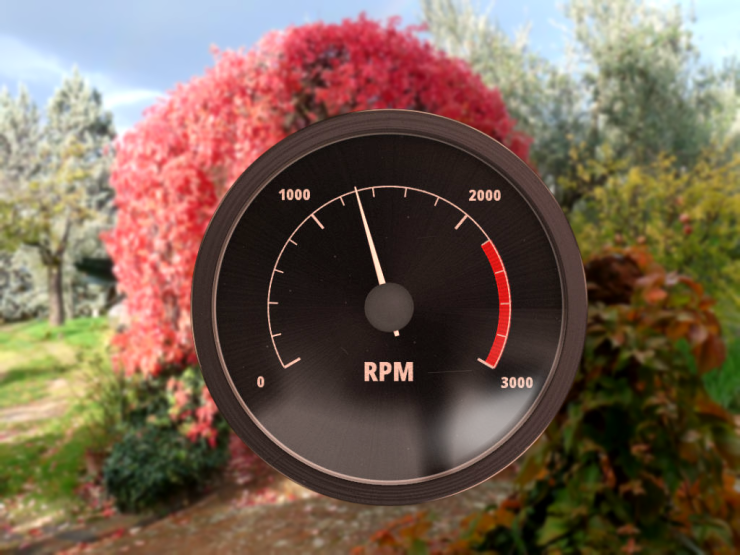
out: 1300 rpm
